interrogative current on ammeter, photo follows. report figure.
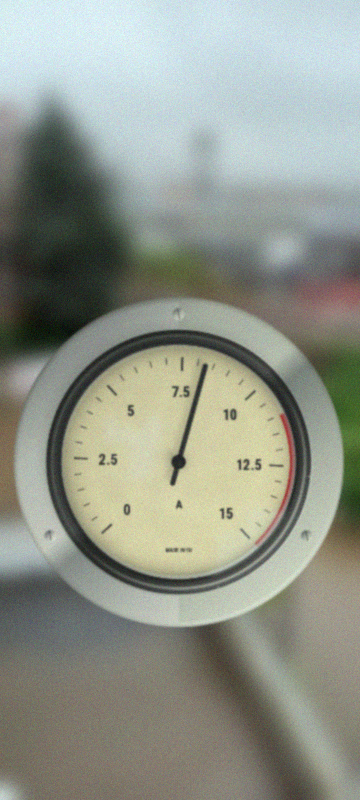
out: 8.25 A
